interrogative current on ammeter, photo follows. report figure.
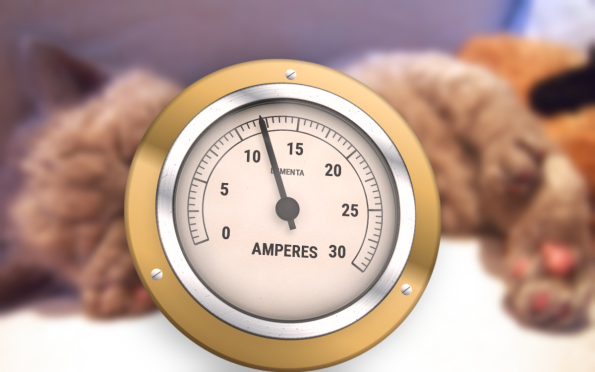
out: 12 A
